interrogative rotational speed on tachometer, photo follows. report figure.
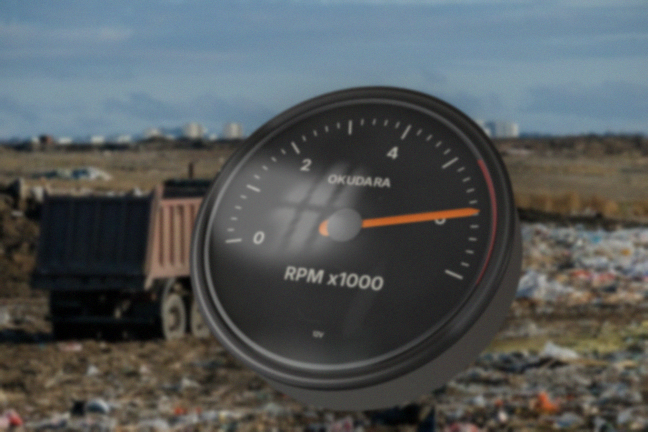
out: 6000 rpm
